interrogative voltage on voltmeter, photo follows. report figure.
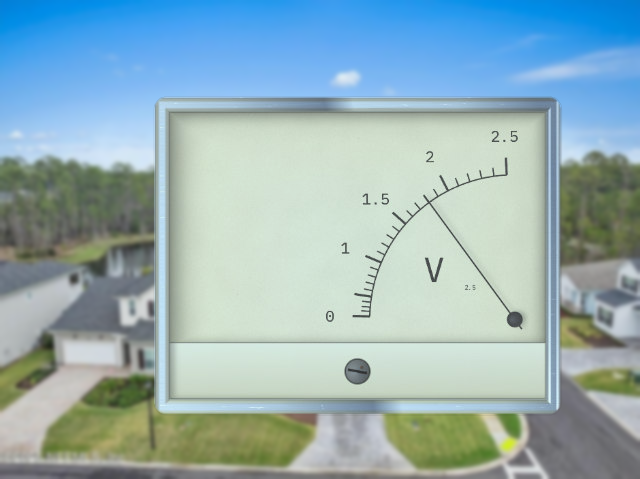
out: 1.8 V
